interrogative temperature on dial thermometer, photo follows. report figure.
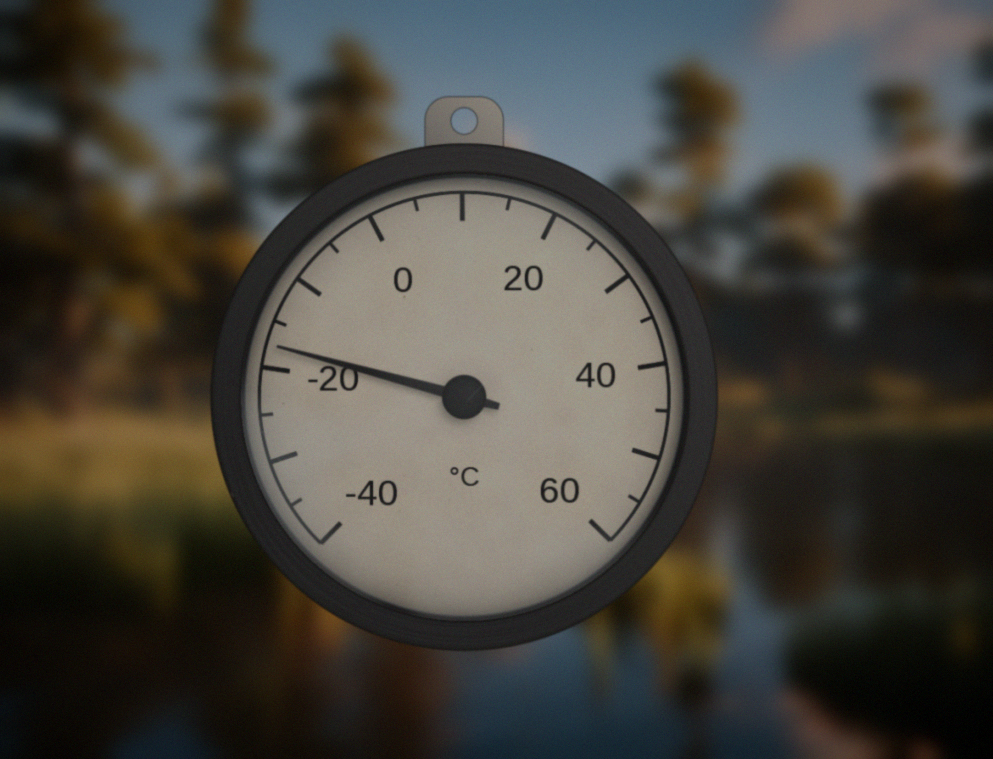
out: -17.5 °C
